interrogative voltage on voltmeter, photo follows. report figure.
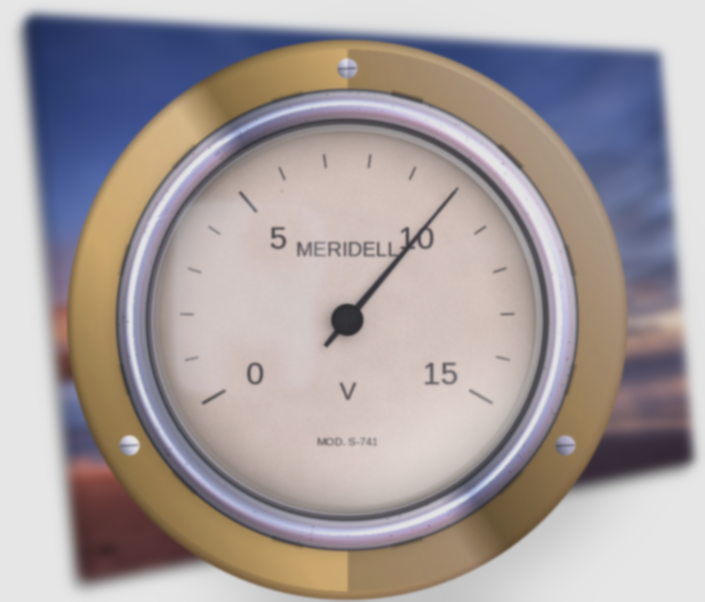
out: 10 V
